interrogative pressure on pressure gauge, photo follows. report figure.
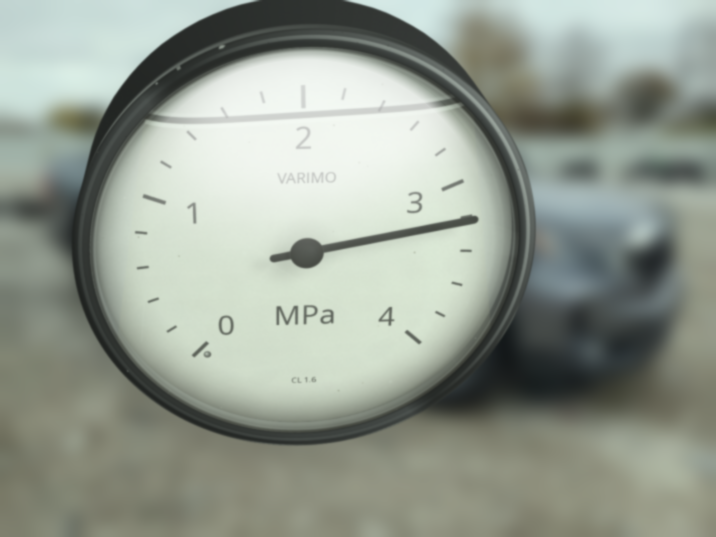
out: 3.2 MPa
